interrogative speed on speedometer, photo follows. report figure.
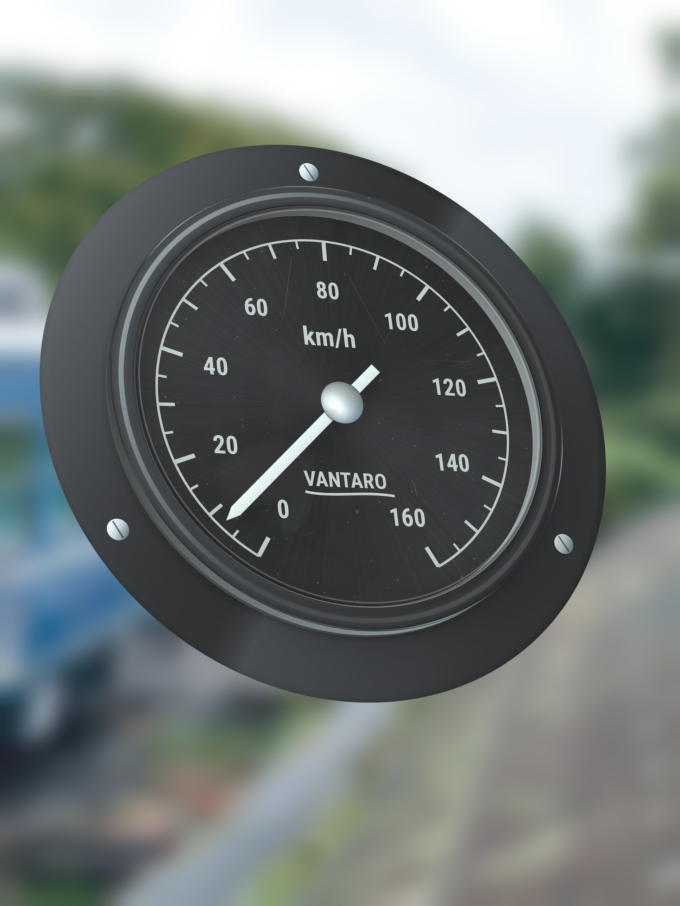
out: 7.5 km/h
